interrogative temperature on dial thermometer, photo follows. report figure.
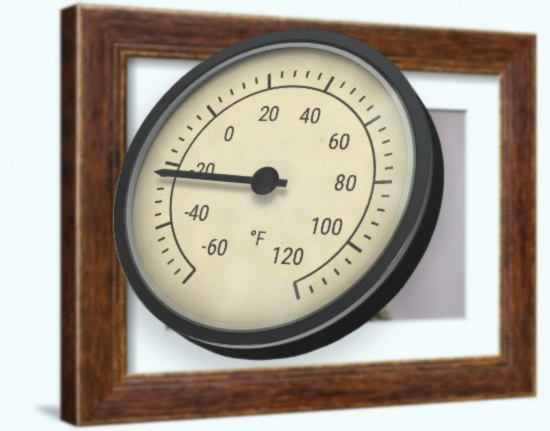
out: -24 °F
